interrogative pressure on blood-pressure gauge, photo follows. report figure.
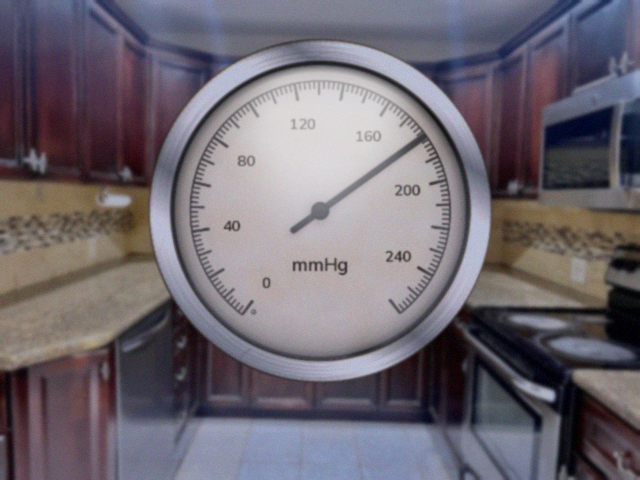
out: 180 mmHg
